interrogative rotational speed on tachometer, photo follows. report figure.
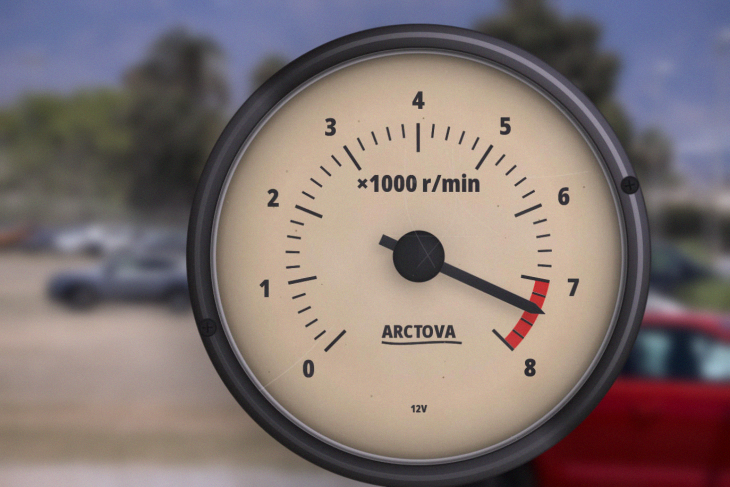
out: 7400 rpm
